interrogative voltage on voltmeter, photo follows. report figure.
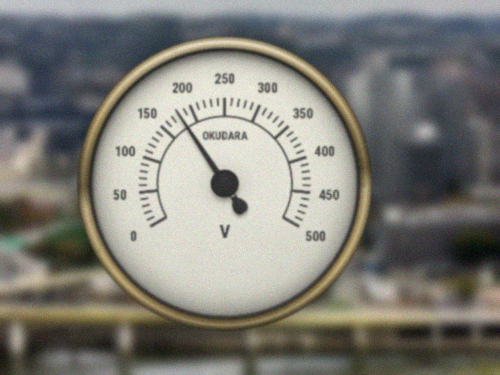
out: 180 V
